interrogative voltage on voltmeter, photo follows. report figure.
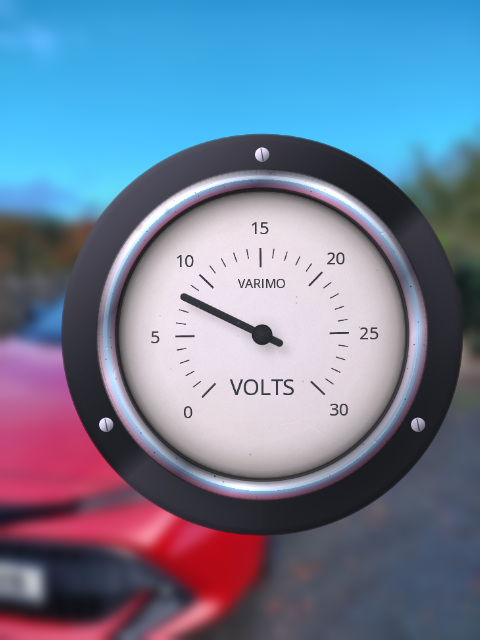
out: 8 V
